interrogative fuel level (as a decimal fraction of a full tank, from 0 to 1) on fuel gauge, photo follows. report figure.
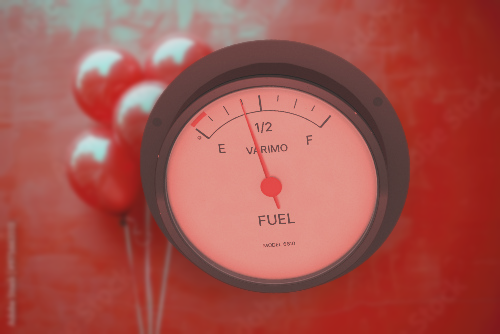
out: 0.375
